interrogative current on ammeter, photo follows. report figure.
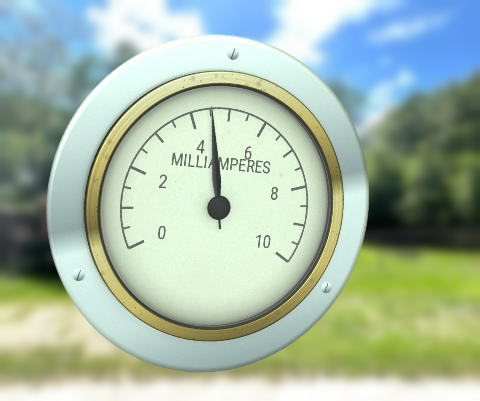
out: 4.5 mA
